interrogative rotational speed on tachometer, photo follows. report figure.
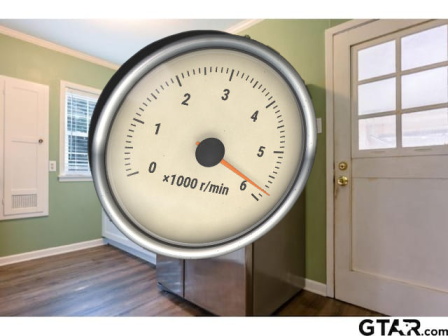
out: 5800 rpm
